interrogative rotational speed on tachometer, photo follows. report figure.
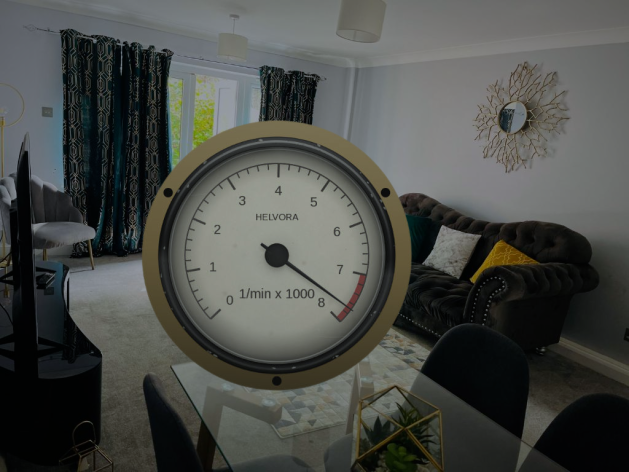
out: 7700 rpm
